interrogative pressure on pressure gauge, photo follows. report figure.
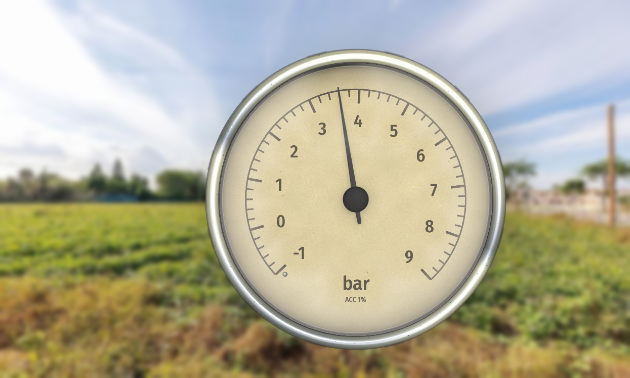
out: 3.6 bar
